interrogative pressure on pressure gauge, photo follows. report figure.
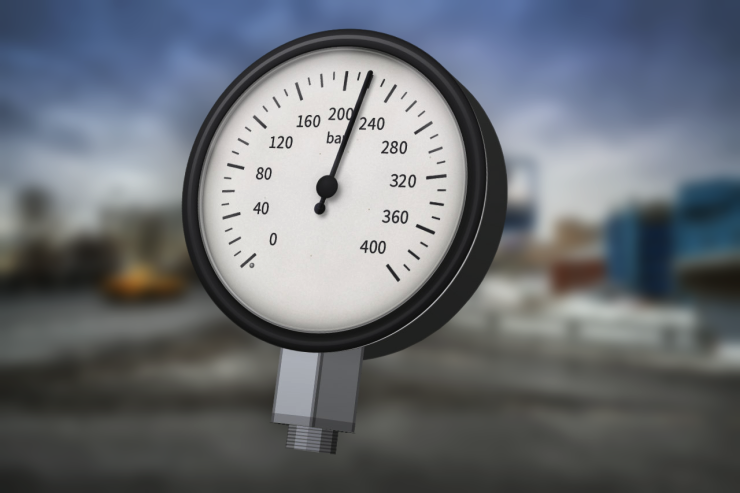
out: 220 bar
